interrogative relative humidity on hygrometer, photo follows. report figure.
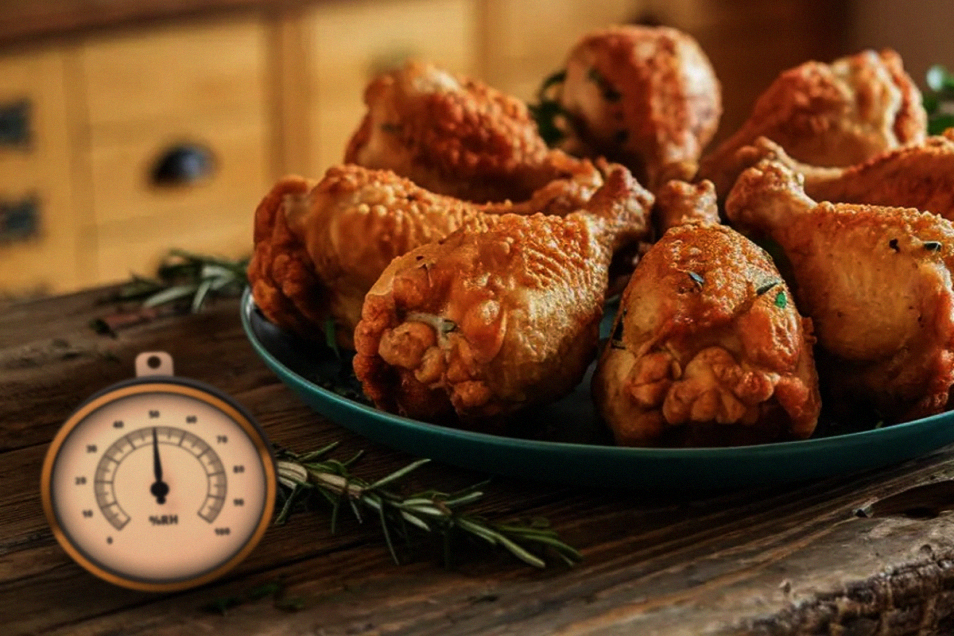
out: 50 %
